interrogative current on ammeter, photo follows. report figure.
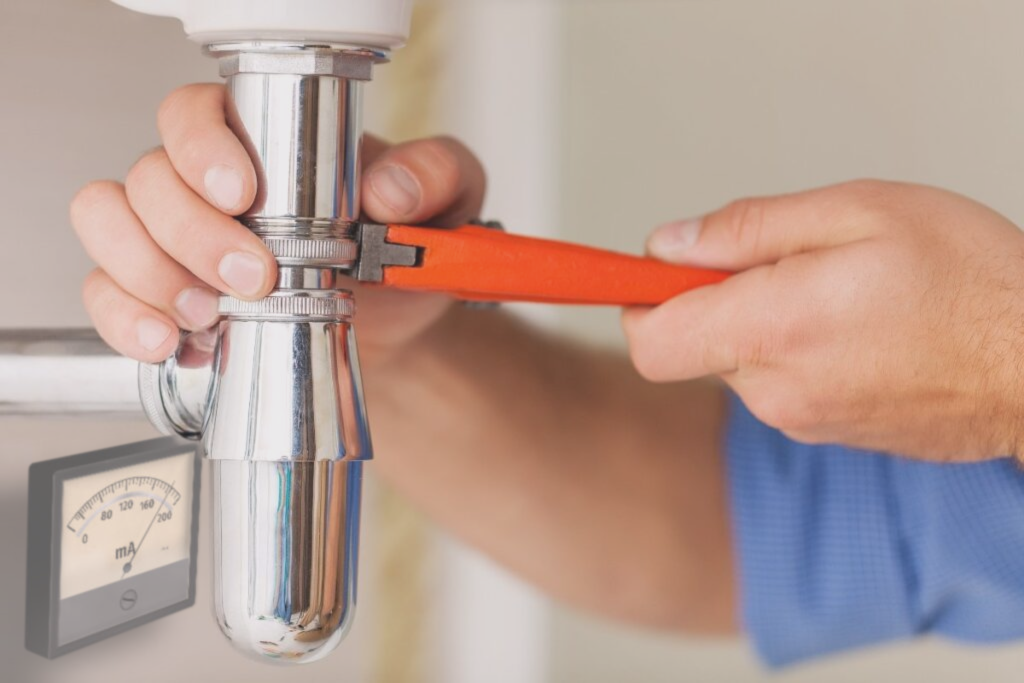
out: 180 mA
